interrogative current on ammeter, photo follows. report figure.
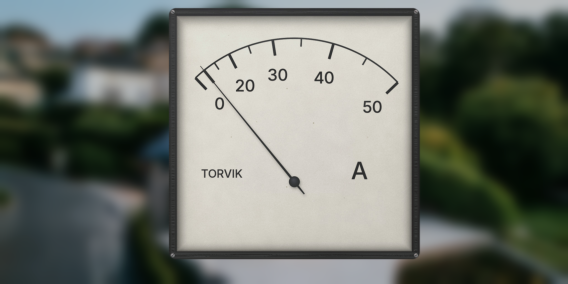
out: 10 A
